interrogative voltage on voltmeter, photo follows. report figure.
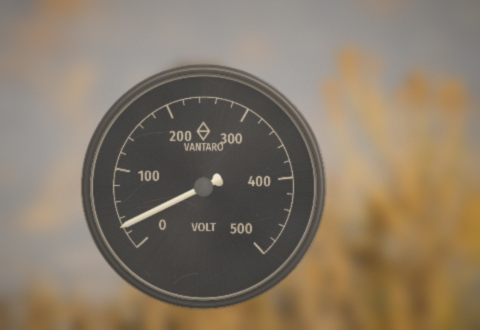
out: 30 V
